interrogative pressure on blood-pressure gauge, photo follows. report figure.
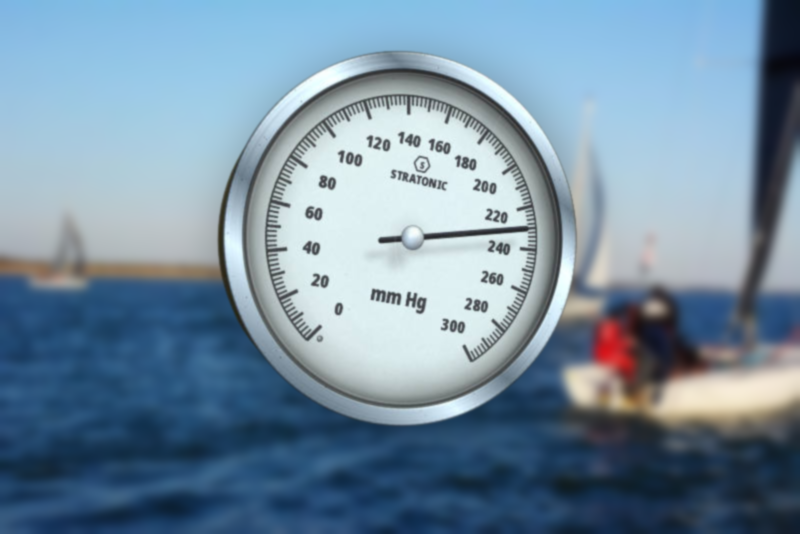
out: 230 mmHg
